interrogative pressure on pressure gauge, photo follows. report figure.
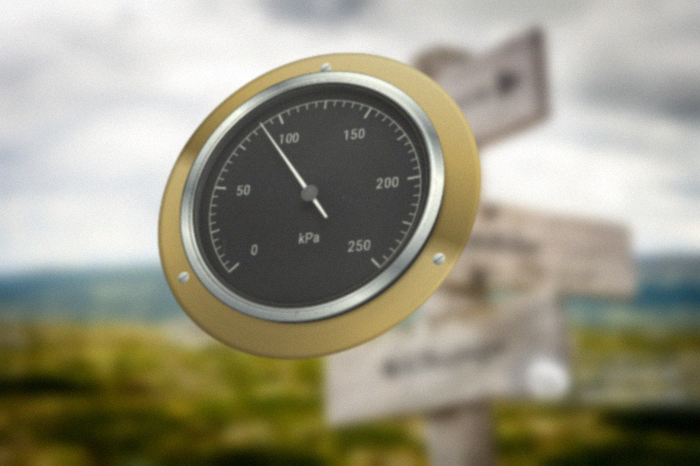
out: 90 kPa
